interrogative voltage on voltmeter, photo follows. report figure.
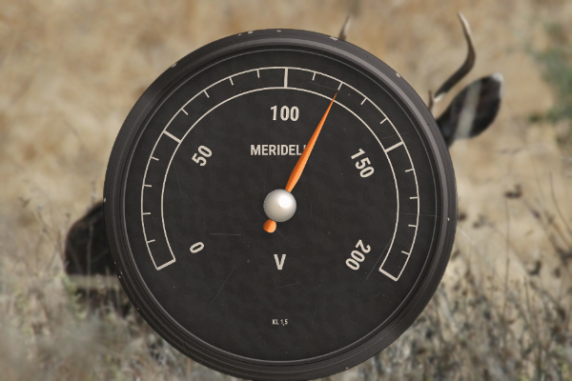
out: 120 V
